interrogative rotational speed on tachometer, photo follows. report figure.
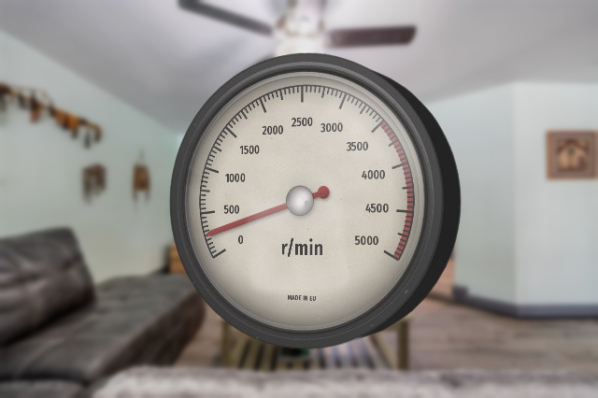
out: 250 rpm
